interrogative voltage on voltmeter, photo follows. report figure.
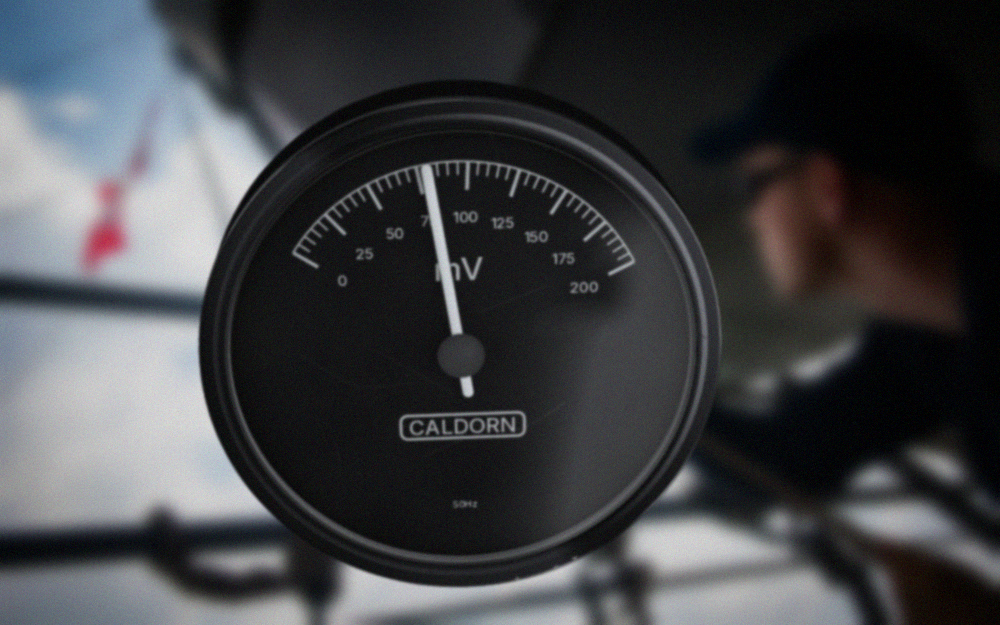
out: 80 mV
